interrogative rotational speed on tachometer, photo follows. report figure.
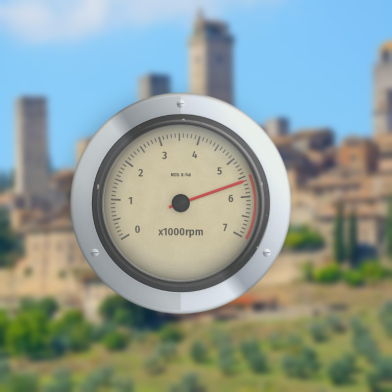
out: 5600 rpm
